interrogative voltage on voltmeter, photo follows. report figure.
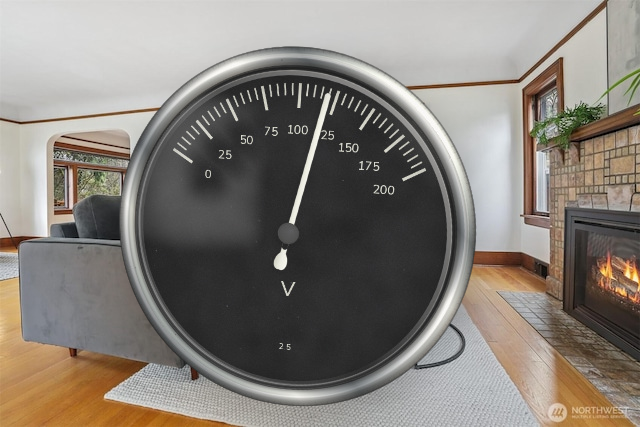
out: 120 V
